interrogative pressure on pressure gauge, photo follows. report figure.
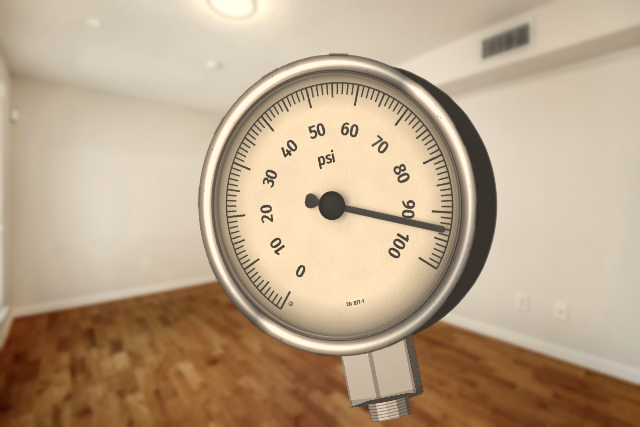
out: 93 psi
